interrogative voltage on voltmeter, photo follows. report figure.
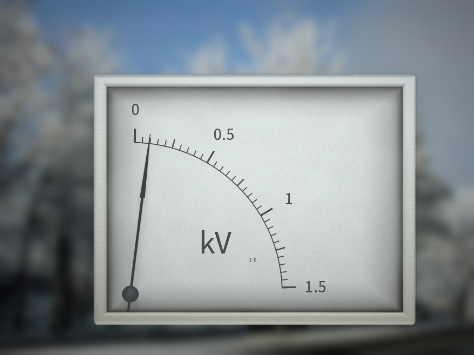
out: 0.1 kV
